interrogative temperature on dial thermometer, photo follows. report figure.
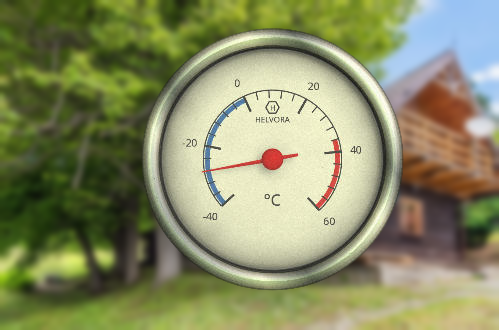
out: -28 °C
